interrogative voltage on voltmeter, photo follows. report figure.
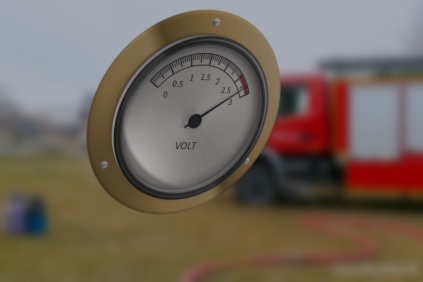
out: 2.75 V
